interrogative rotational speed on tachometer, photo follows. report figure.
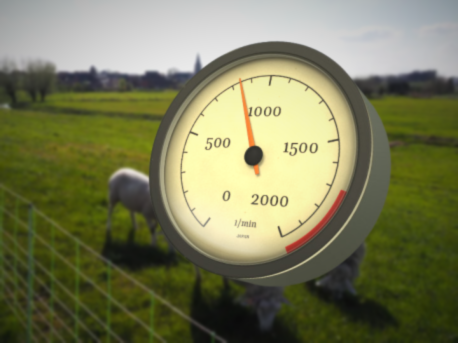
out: 850 rpm
